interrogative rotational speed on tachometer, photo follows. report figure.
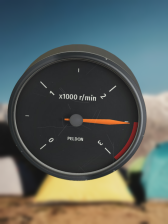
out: 2500 rpm
